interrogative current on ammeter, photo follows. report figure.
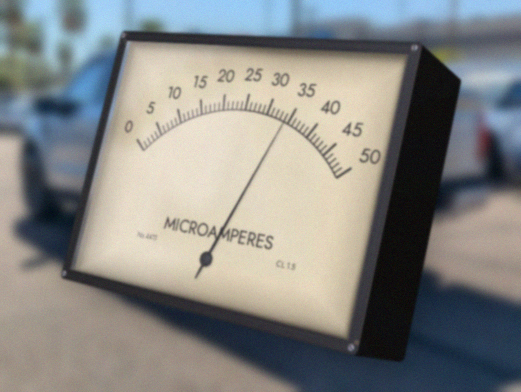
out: 35 µA
